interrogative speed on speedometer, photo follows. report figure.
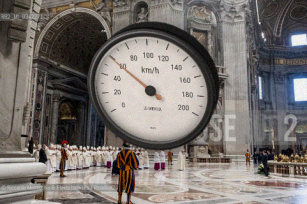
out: 60 km/h
